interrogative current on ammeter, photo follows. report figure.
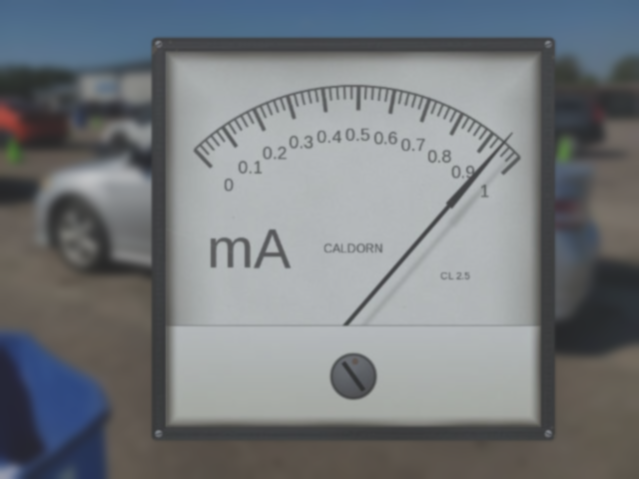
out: 0.94 mA
